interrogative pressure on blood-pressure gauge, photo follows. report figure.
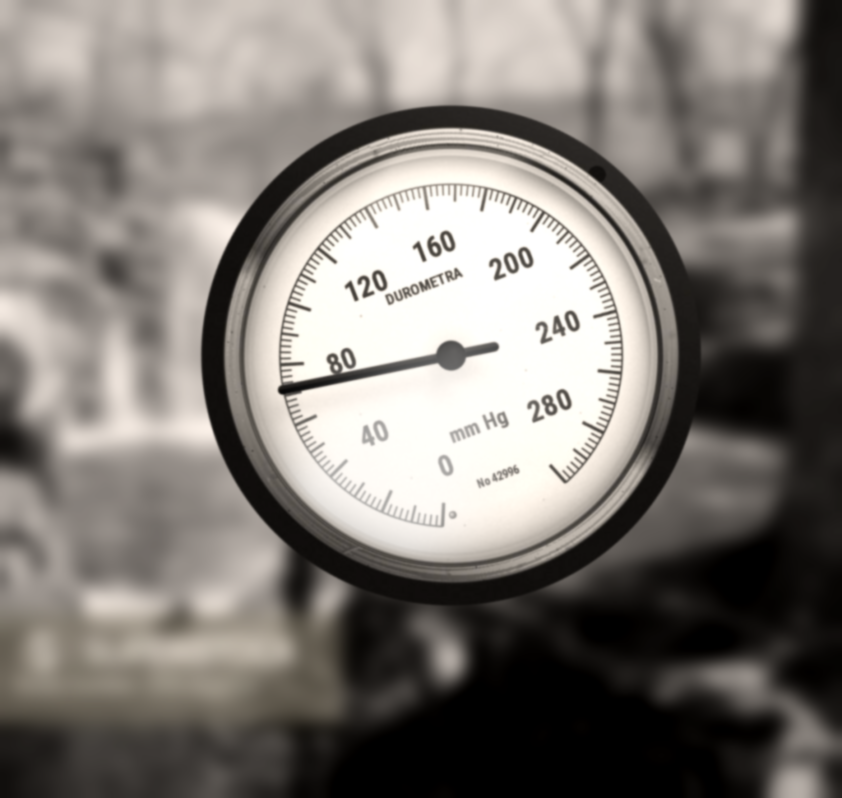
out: 72 mmHg
